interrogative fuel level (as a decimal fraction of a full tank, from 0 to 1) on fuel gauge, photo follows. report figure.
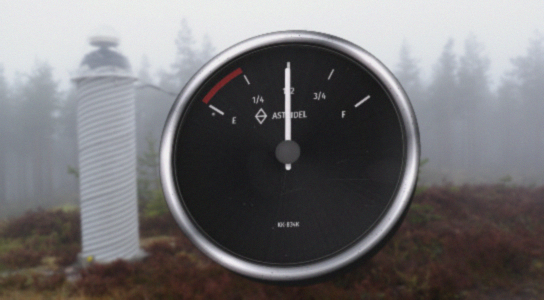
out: 0.5
